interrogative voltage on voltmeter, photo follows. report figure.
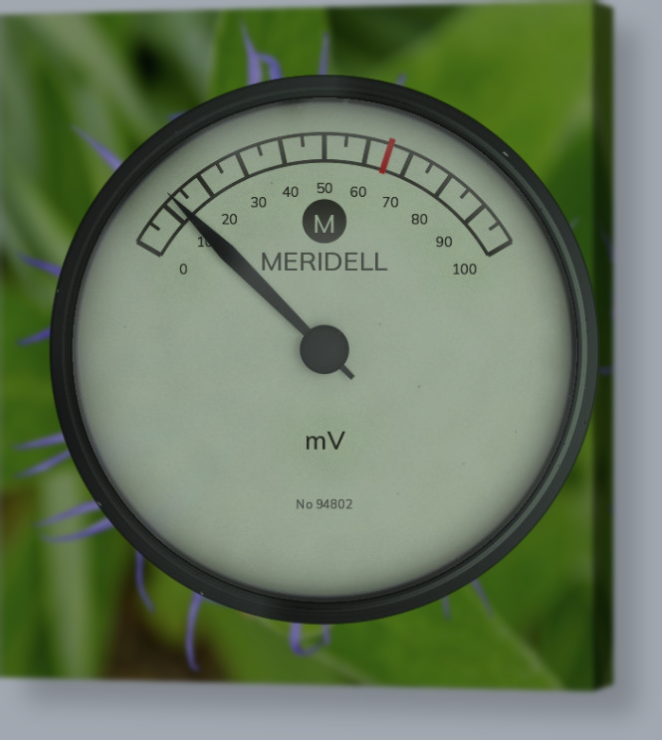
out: 12.5 mV
